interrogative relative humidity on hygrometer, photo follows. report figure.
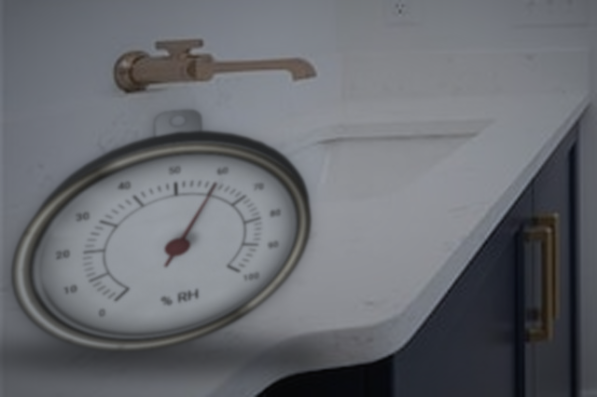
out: 60 %
